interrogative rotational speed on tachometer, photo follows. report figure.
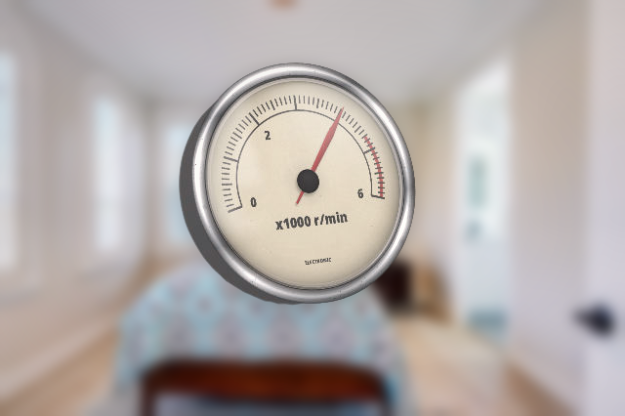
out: 4000 rpm
